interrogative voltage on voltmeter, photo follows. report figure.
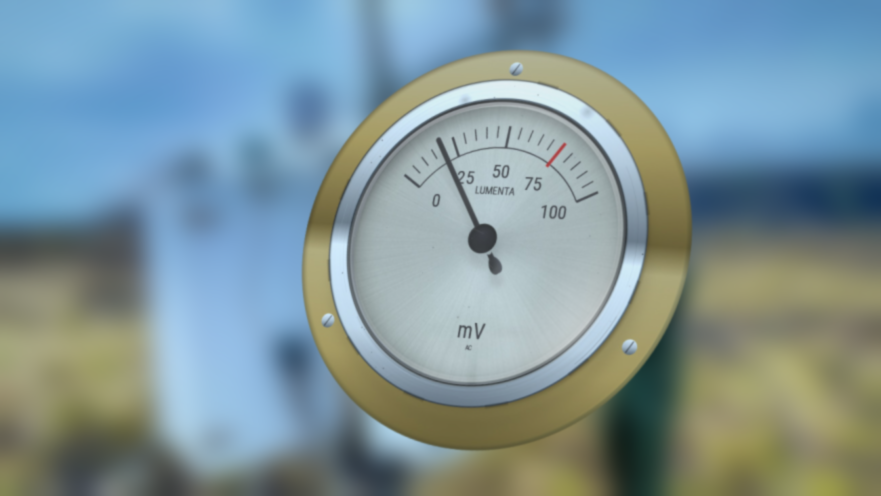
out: 20 mV
